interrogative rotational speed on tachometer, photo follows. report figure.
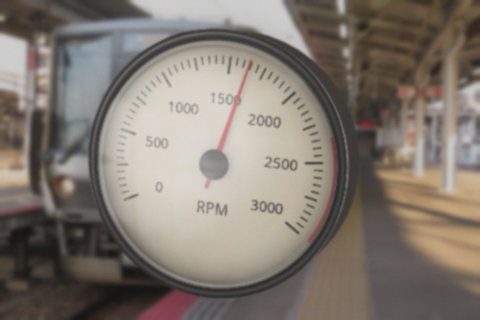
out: 1650 rpm
